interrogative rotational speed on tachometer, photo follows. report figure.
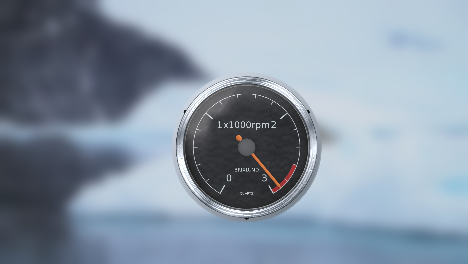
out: 2900 rpm
